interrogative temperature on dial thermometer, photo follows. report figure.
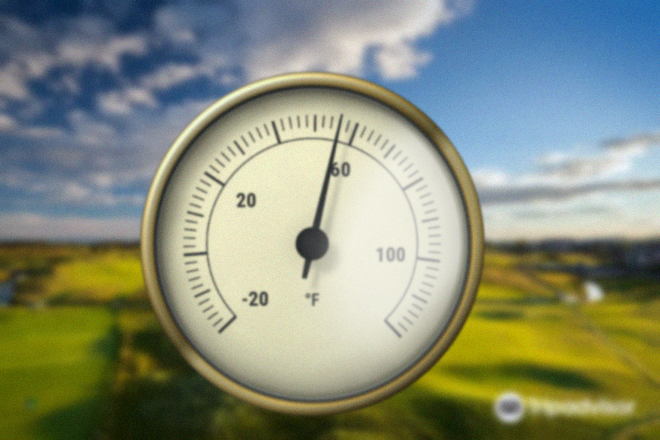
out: 56 °F
